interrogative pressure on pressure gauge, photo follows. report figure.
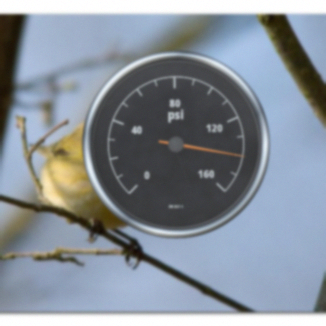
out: 140 psi
